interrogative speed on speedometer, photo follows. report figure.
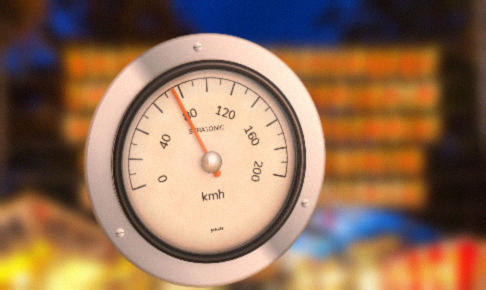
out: 75 km/h
